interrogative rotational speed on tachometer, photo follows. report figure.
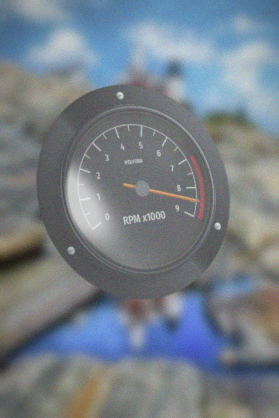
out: 8500 rpm
